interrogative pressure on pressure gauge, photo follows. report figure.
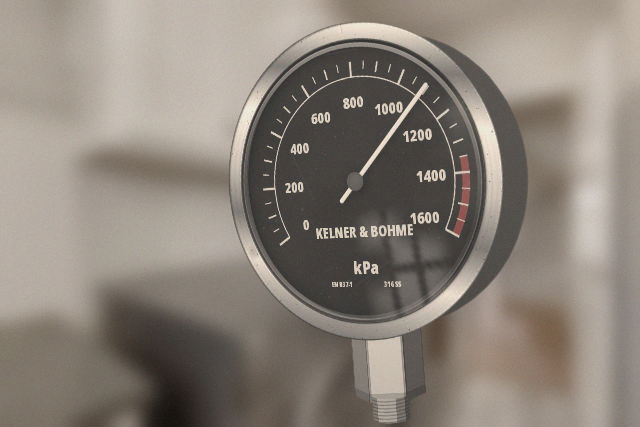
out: 1100 kPa
